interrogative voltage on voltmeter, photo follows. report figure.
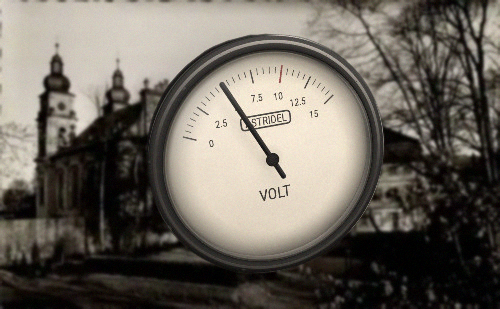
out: 5 V
